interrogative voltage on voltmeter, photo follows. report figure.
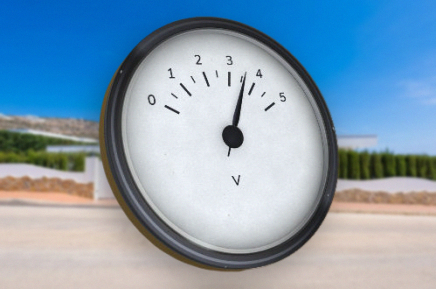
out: 3.5 V
